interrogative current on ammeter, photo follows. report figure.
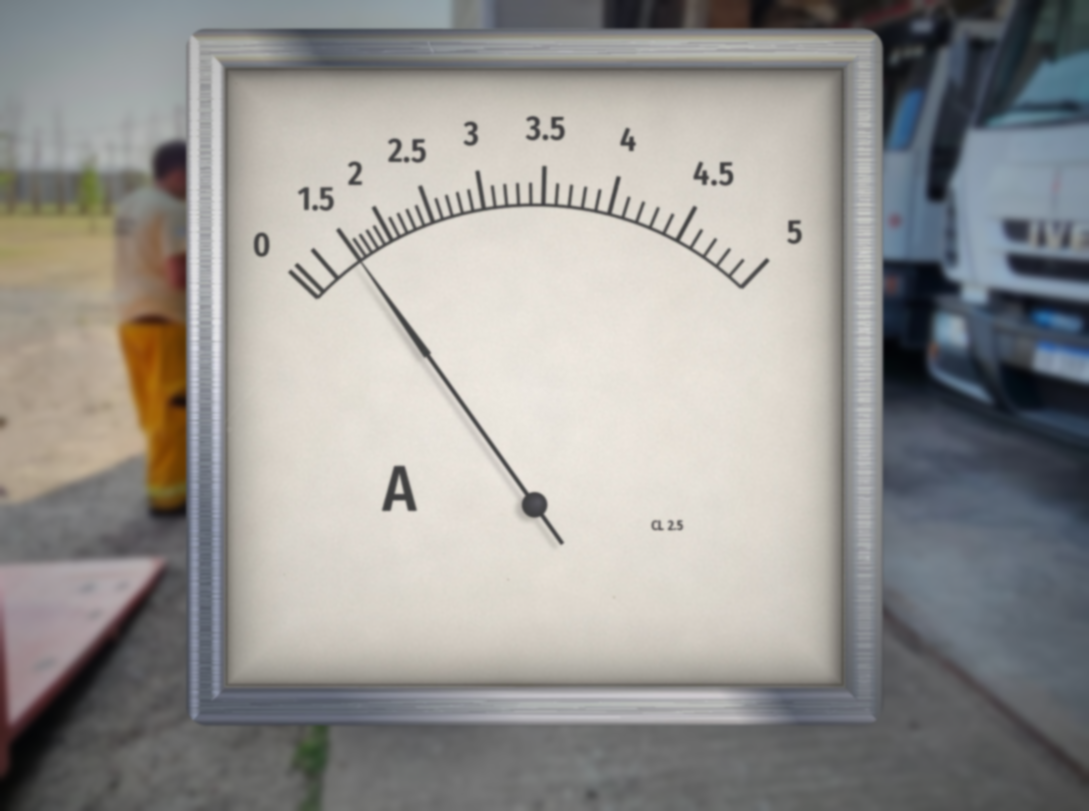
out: 1.5 A
